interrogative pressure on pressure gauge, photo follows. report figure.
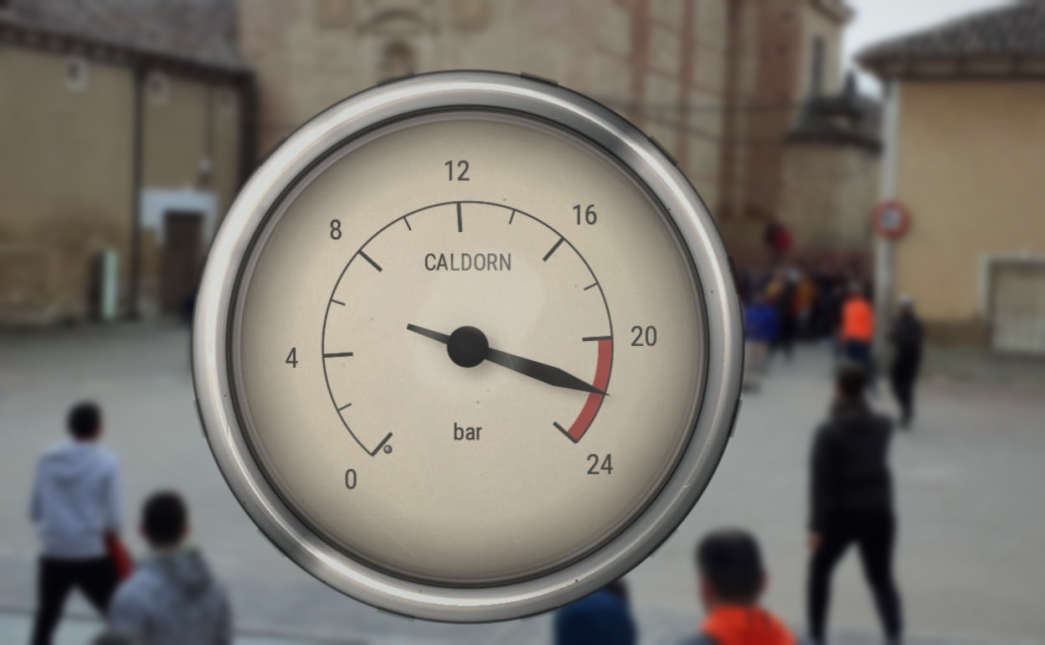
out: 22 bar
